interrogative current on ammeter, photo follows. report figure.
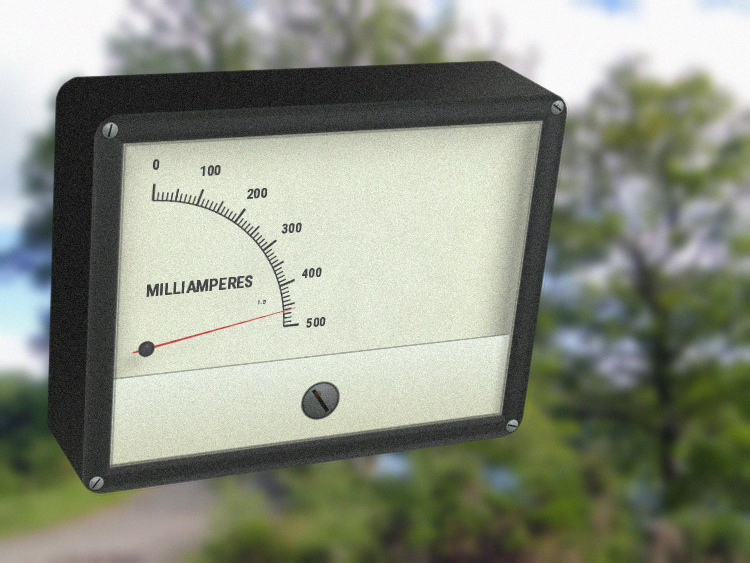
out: 450 mA
